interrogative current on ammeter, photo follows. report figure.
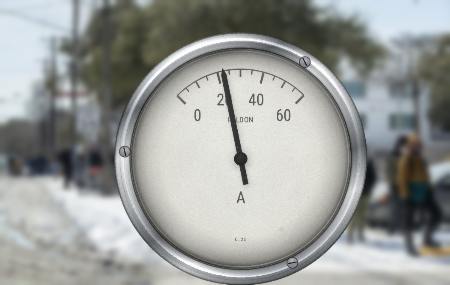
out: 22.5 A
